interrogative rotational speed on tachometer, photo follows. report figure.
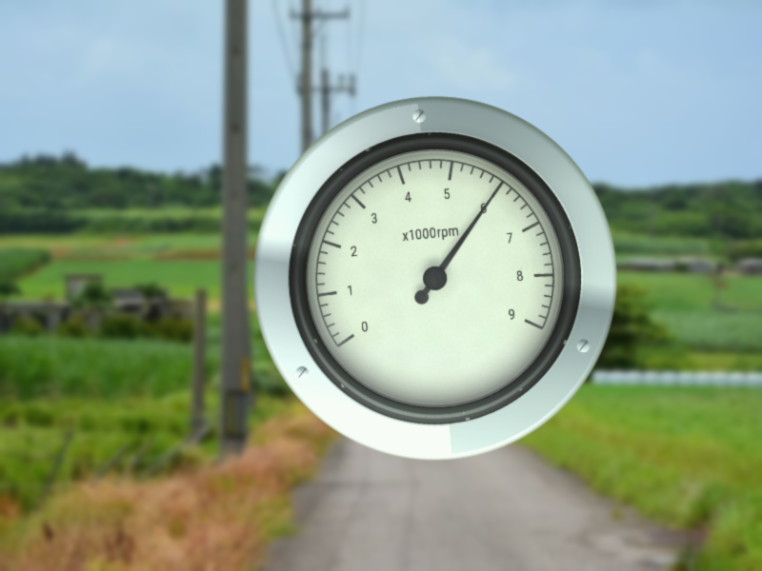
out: 6000 rpm
